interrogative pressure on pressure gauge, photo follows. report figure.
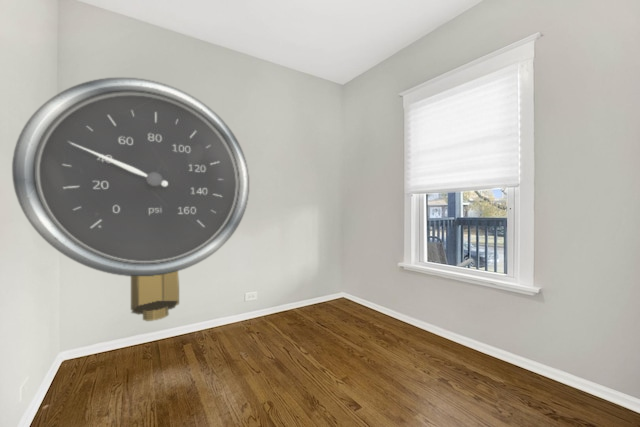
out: 40 psi
